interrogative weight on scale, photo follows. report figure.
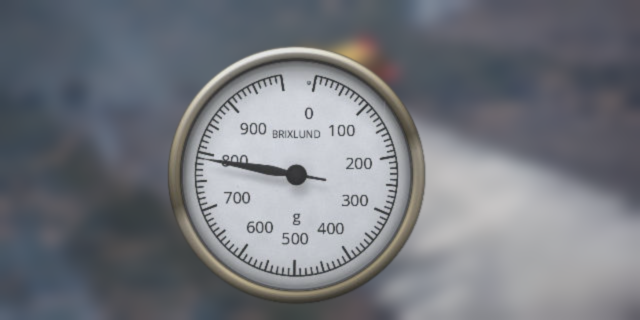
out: 790 g
